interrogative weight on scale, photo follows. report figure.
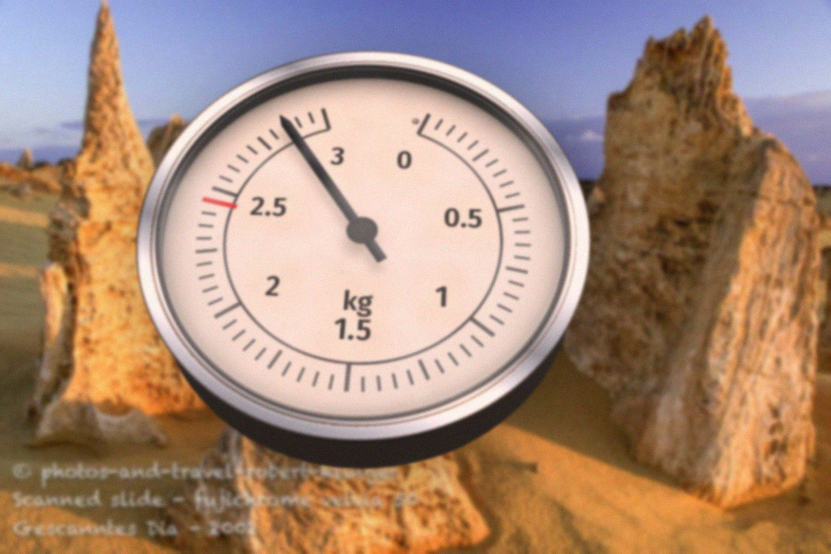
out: 2.85 kg
